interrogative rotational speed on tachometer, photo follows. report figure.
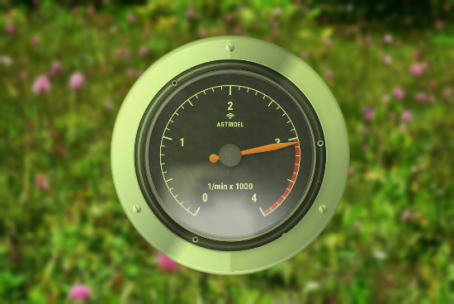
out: 3050 rpm
